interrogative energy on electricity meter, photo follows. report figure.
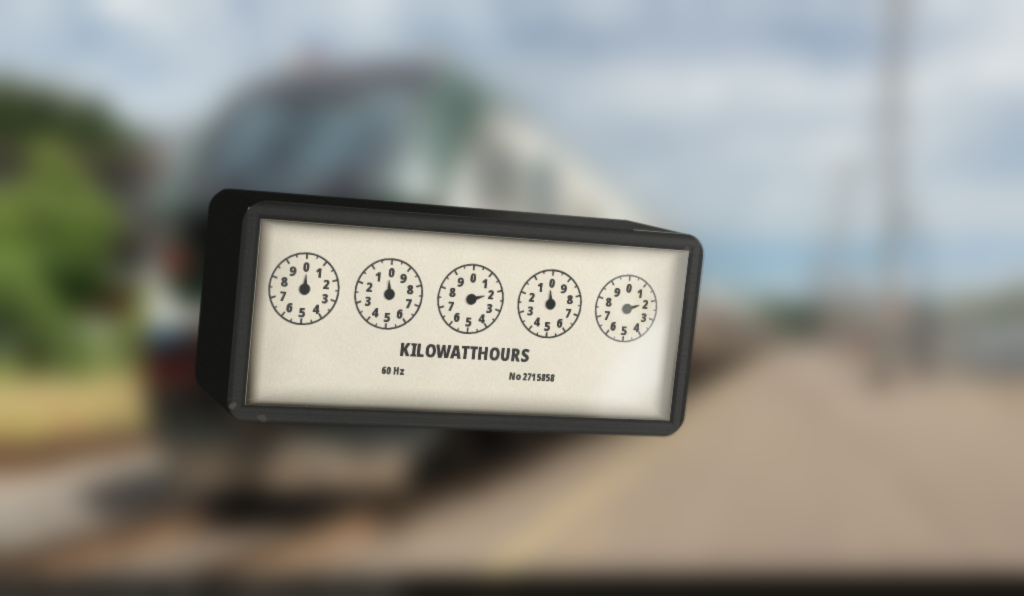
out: 202 kWh
